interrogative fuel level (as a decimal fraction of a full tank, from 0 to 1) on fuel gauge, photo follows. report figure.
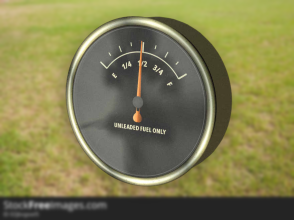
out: 0.5
